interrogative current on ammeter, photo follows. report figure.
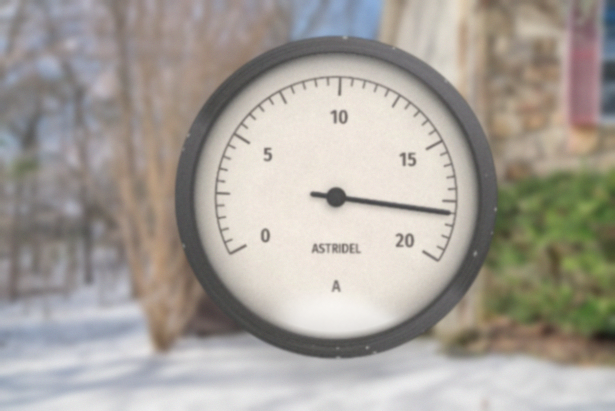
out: 18 A
